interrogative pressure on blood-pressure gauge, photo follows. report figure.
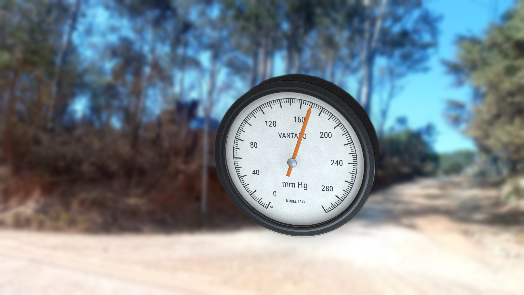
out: 170 mmHg
